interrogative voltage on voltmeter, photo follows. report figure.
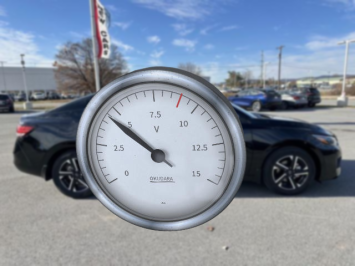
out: 4.5 V
